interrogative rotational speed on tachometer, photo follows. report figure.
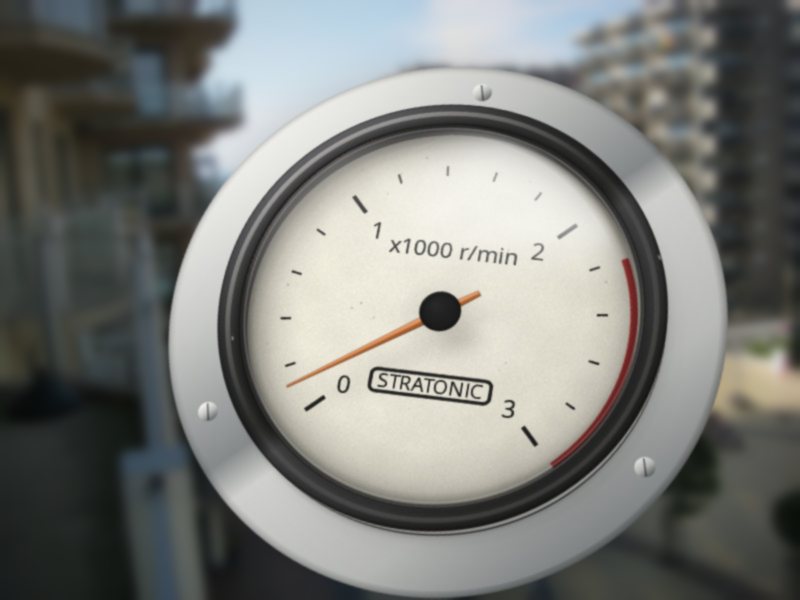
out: 100 rpm
